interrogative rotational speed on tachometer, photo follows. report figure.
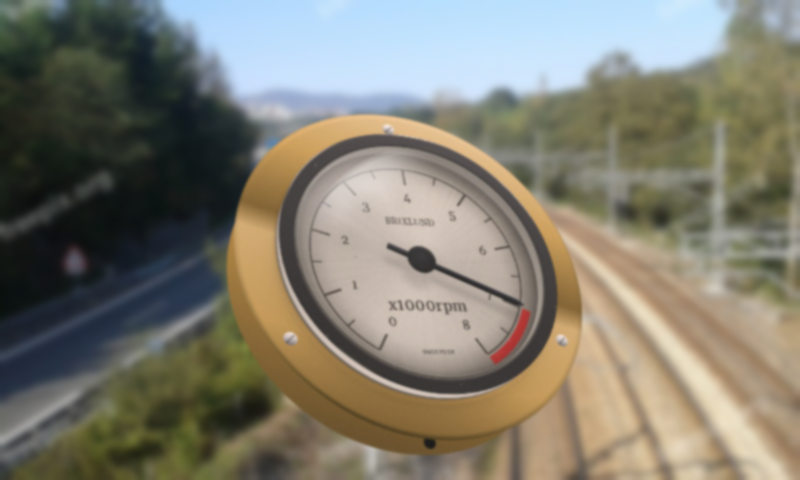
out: 7000 rpm
